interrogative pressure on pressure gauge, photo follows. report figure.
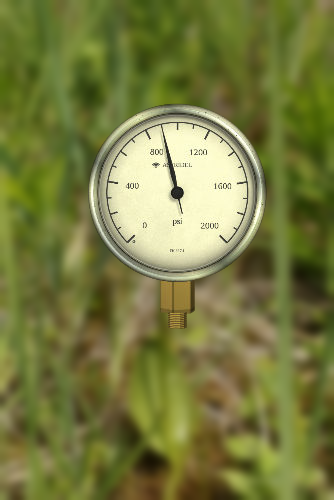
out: 900 psi
